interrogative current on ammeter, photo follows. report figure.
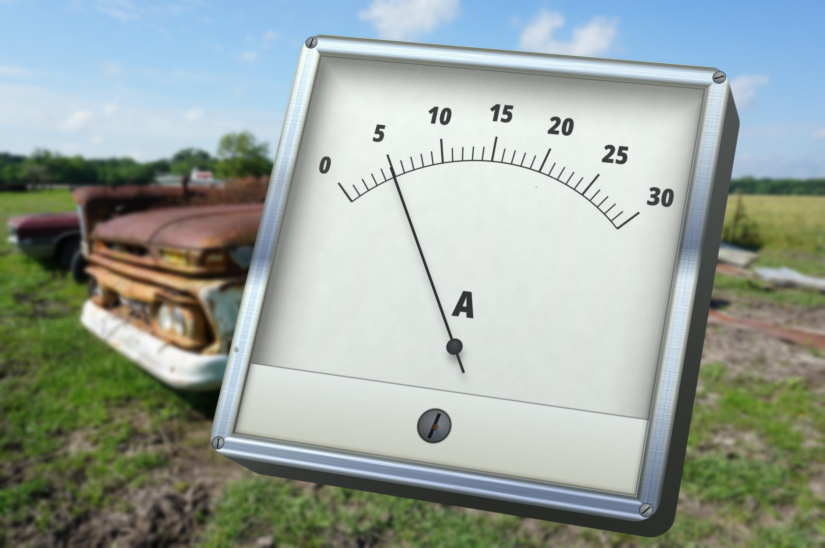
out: 5 A
